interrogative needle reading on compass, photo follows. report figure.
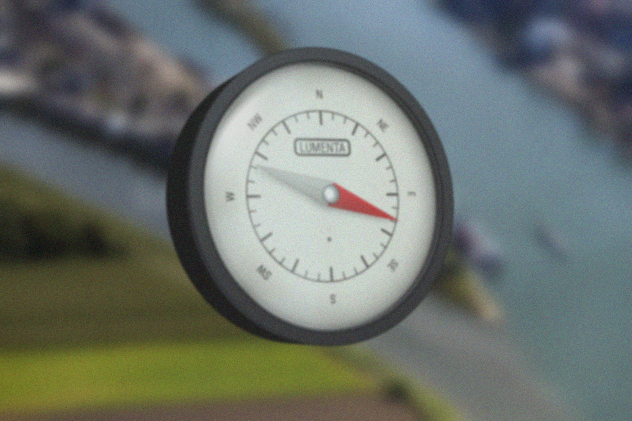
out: 110 °
